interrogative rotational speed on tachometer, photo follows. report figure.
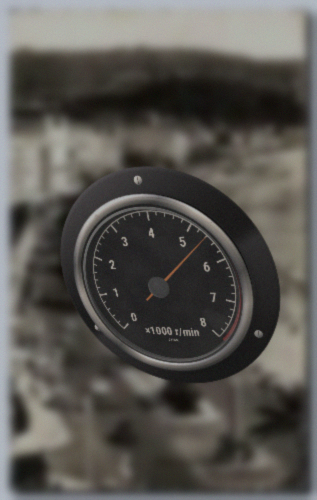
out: 5400 rpm
